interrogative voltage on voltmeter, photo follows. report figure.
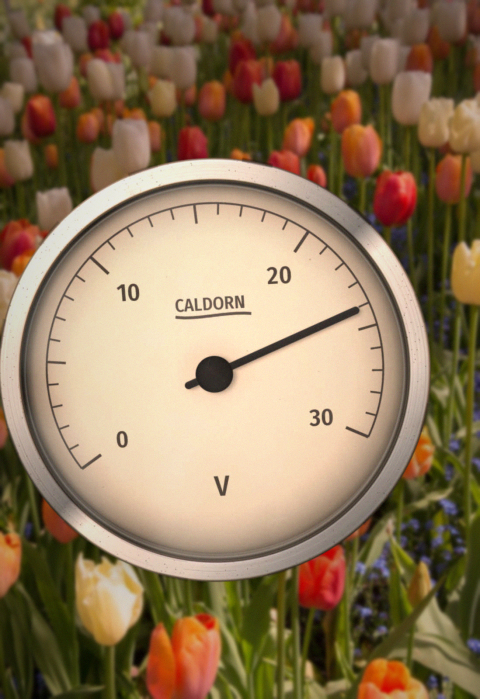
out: 24 V
